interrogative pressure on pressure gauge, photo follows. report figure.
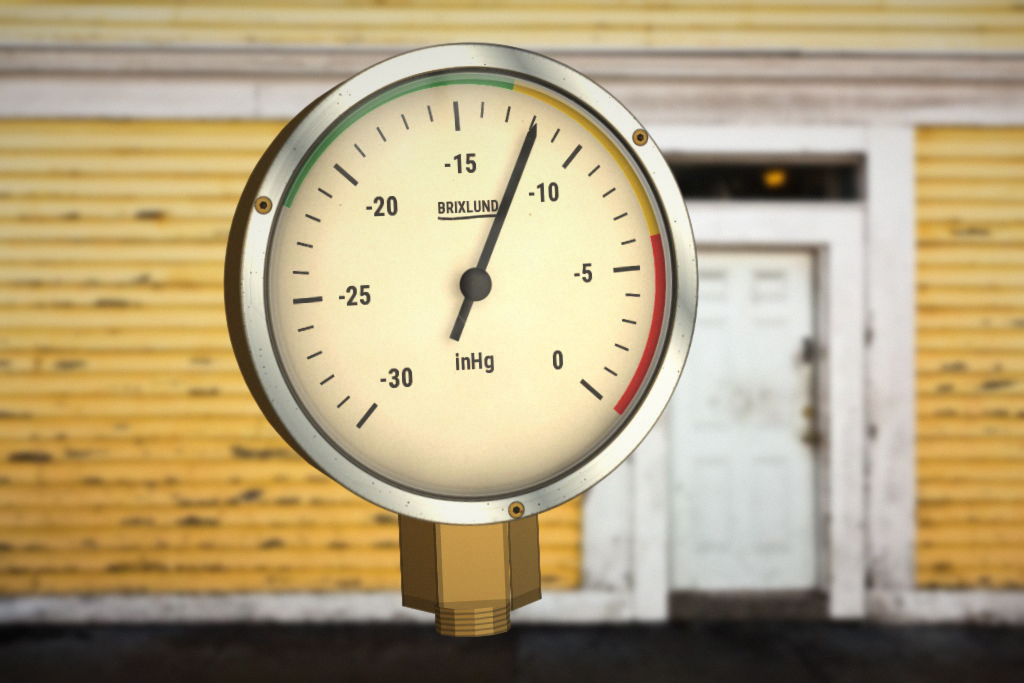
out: -12 inHg
